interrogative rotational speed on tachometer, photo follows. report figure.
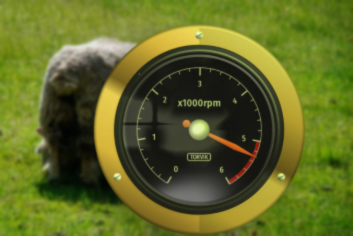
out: 5300 rpm
